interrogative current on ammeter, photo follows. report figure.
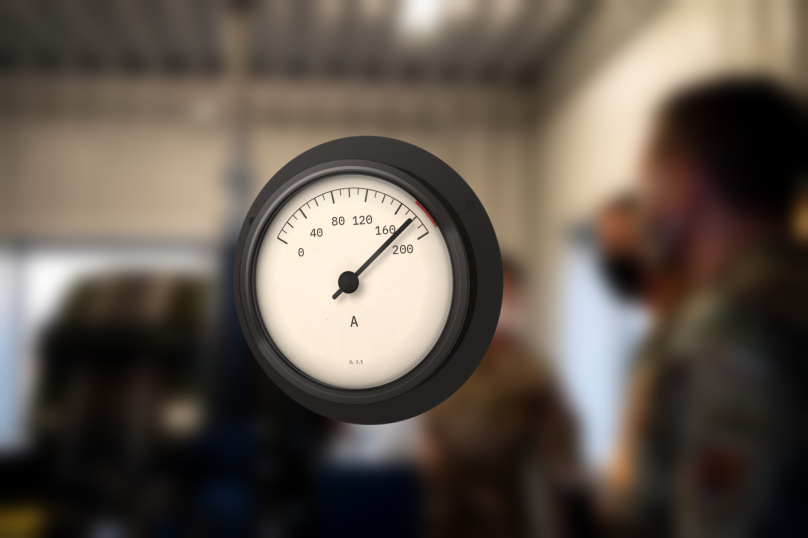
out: 180 A
